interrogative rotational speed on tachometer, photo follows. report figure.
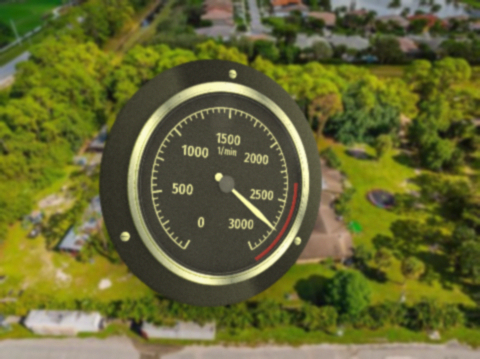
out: 2750 rpm
